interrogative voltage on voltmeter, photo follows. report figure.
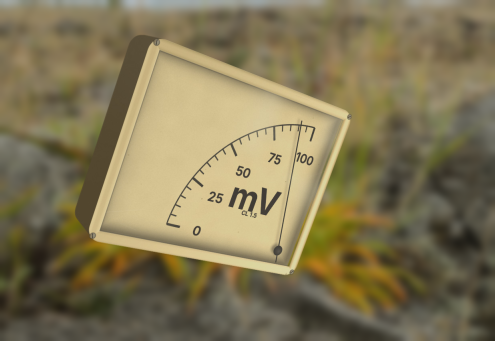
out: 90 mV
